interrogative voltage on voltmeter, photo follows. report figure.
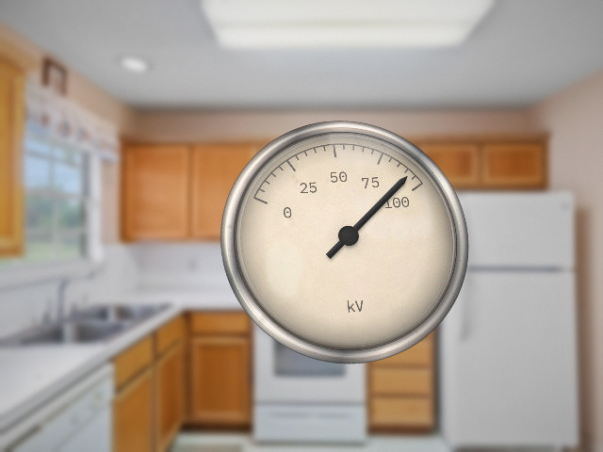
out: 92.5 kV
